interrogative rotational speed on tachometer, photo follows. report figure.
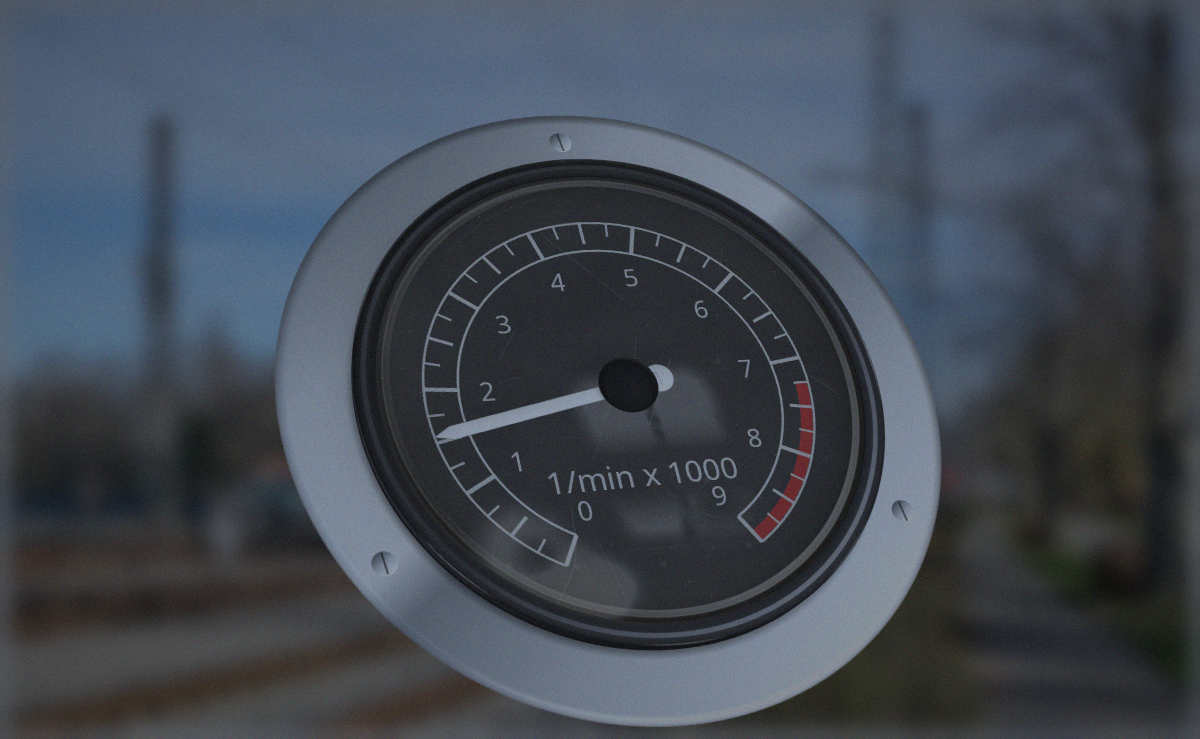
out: 1500 rpm
